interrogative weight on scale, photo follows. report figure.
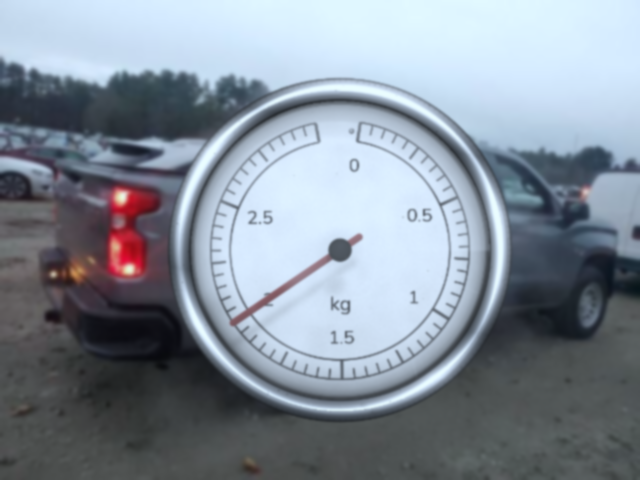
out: 2 kg
